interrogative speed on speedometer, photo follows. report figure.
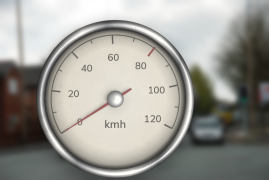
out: 0 km/h
